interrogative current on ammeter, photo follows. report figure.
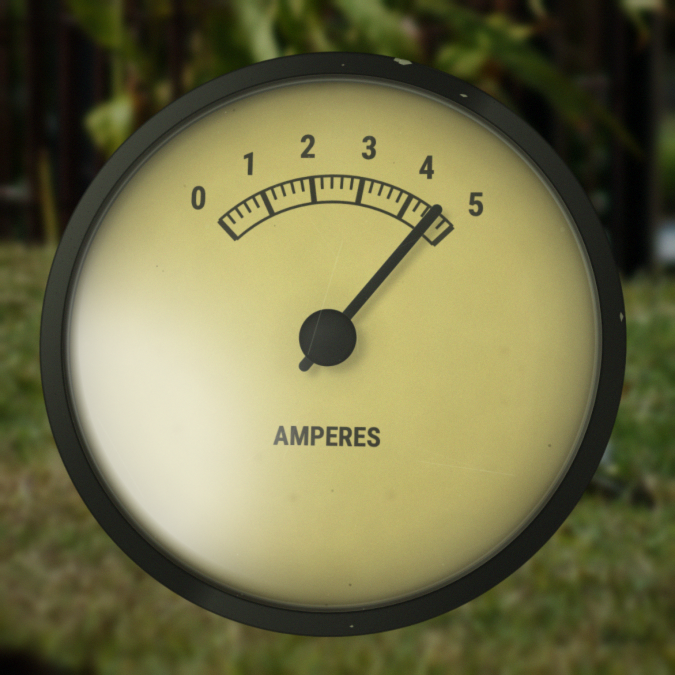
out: 4.6 A
